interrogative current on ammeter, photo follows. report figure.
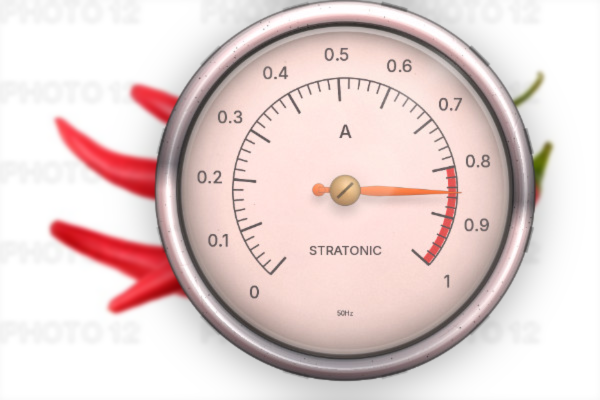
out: 0.85 A
